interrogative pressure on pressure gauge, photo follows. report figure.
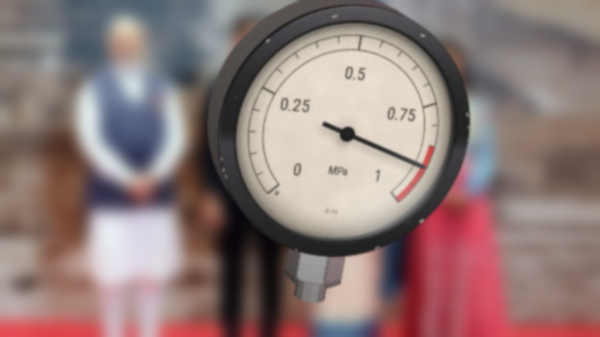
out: 0.9 MPa
